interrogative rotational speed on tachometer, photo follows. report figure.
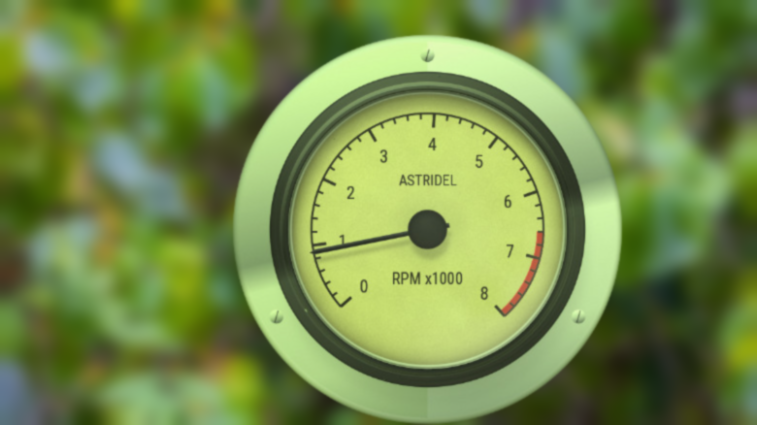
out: 900 rpm
